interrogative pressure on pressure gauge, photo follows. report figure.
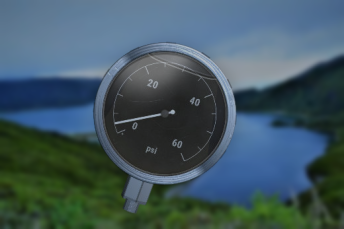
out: 2.5 psi
